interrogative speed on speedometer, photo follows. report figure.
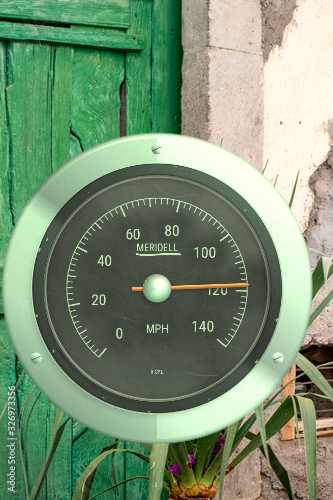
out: 118 mph
